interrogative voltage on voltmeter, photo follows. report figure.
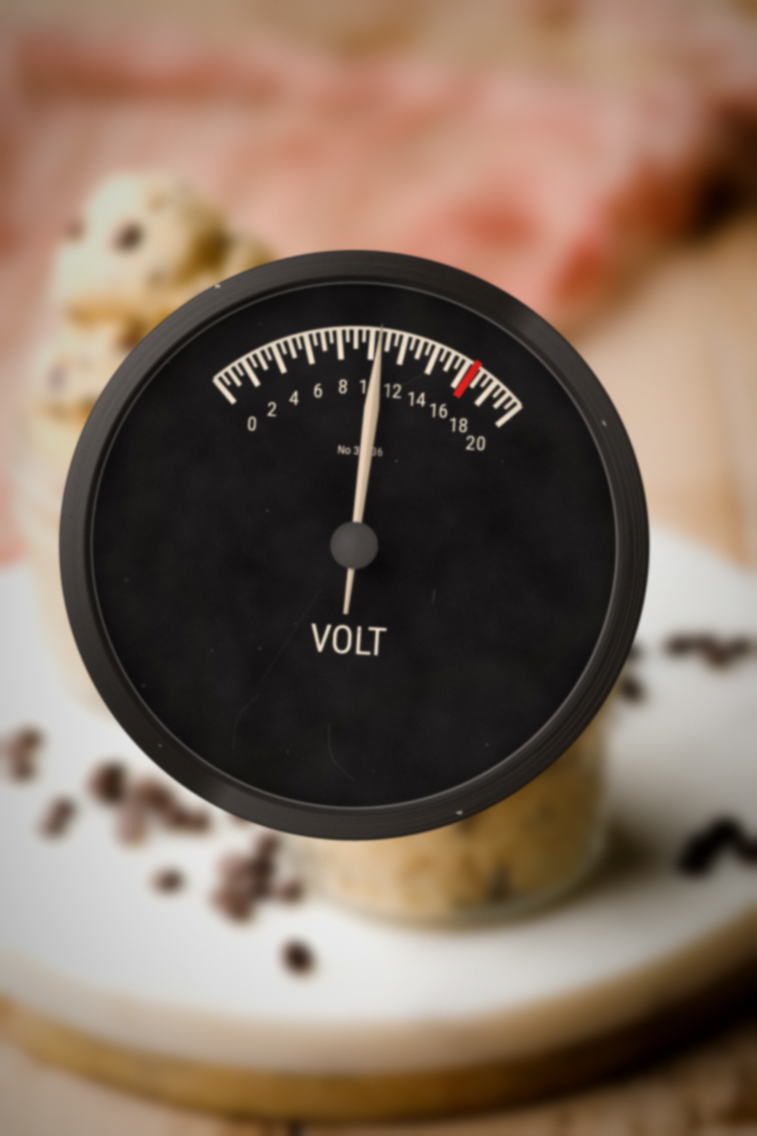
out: 10.5 V
